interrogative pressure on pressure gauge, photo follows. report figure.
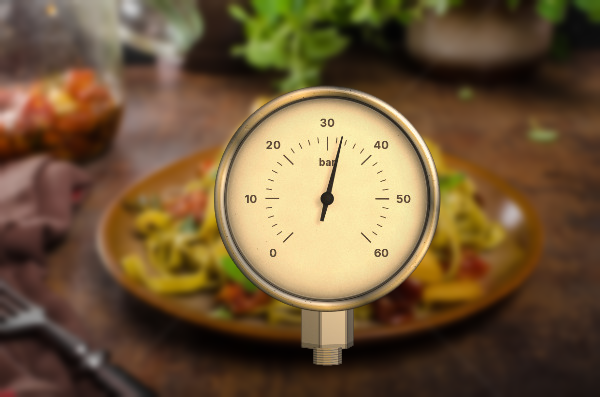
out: 33 bar
